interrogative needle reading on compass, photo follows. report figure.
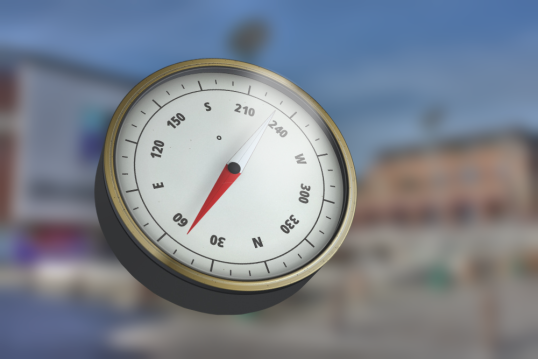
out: 50 °
